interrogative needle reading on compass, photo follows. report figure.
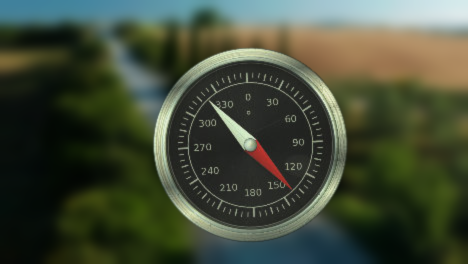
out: 140 °
